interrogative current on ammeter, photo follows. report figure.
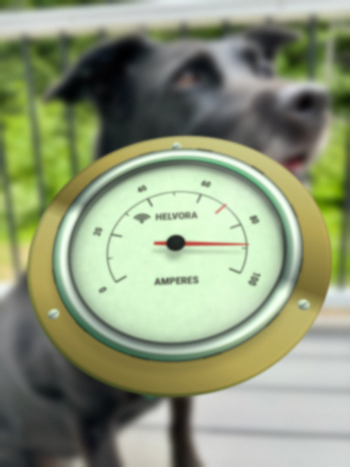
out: 90 A
